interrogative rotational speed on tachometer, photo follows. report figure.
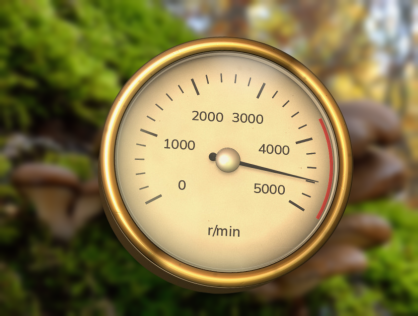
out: 4600 rpm
